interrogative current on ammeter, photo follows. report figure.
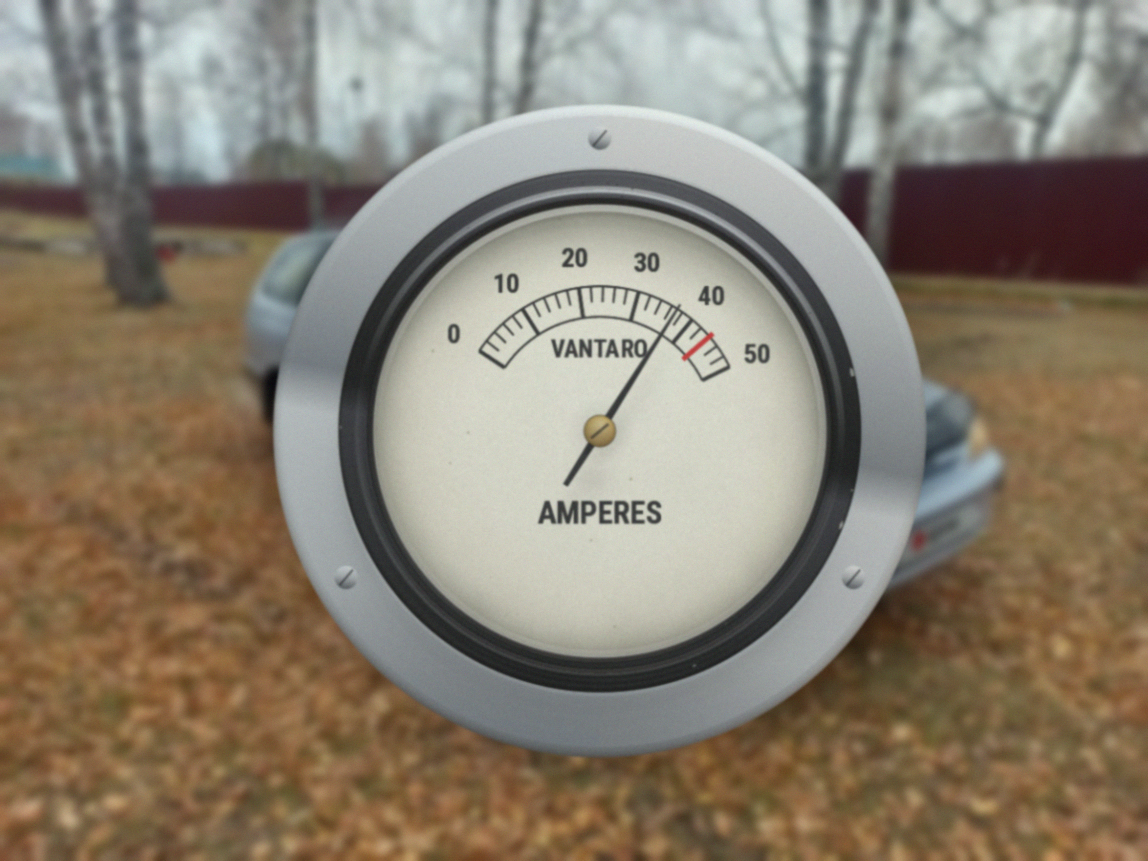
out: 37 A
